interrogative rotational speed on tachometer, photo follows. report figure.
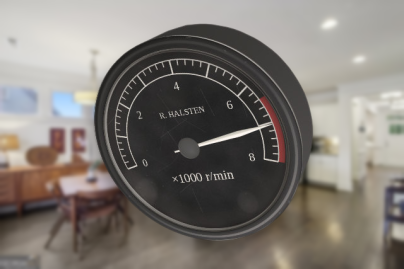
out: 7000 rpm
